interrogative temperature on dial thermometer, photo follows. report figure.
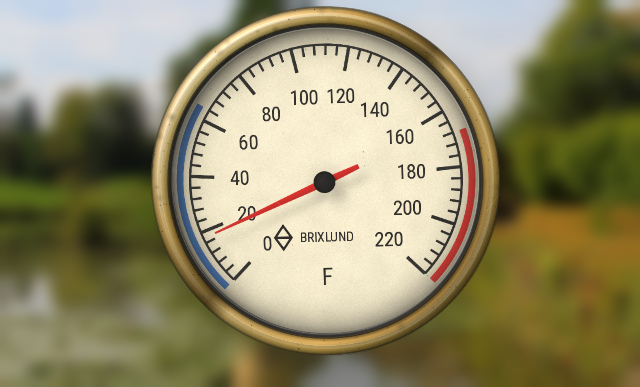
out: 18 °F
